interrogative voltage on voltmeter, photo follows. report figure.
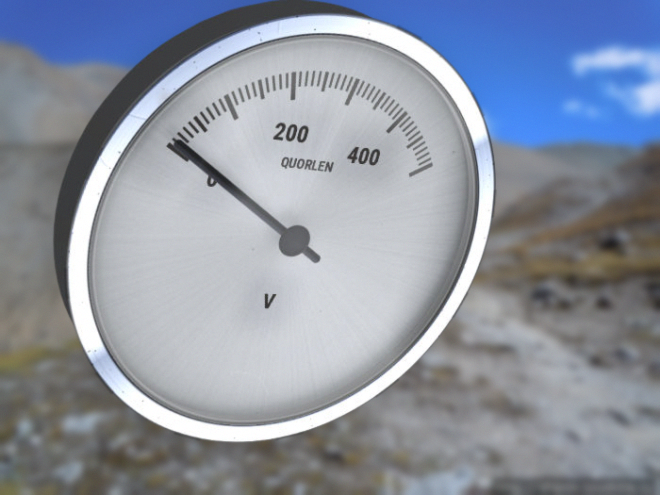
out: 10 V
